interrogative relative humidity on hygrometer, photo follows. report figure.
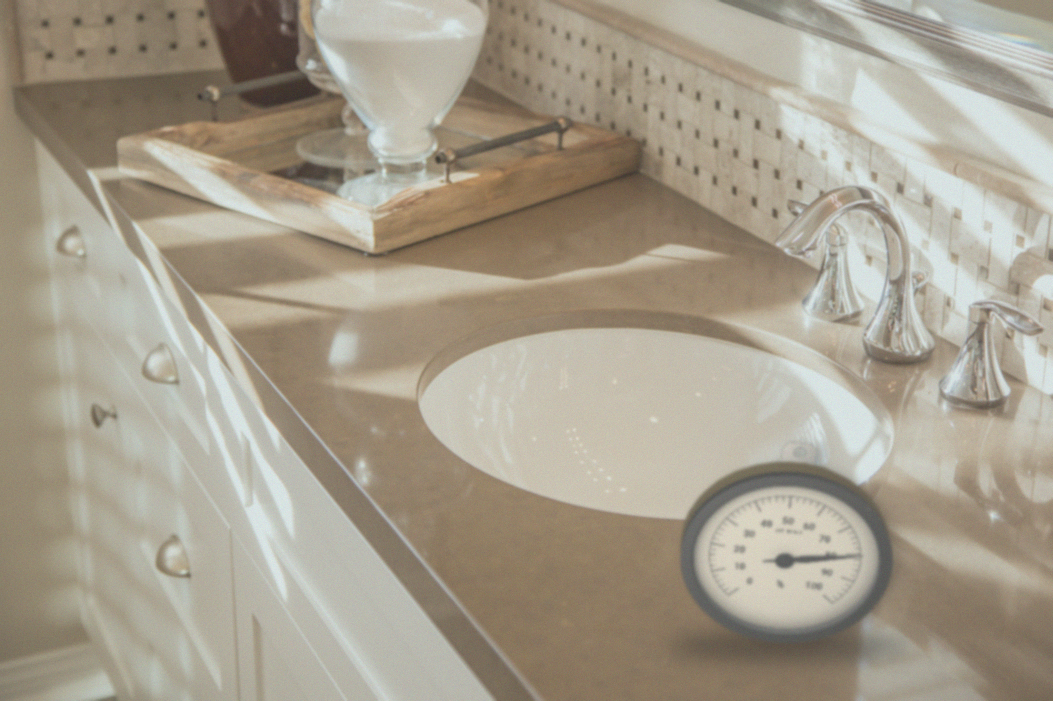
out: 80 %
